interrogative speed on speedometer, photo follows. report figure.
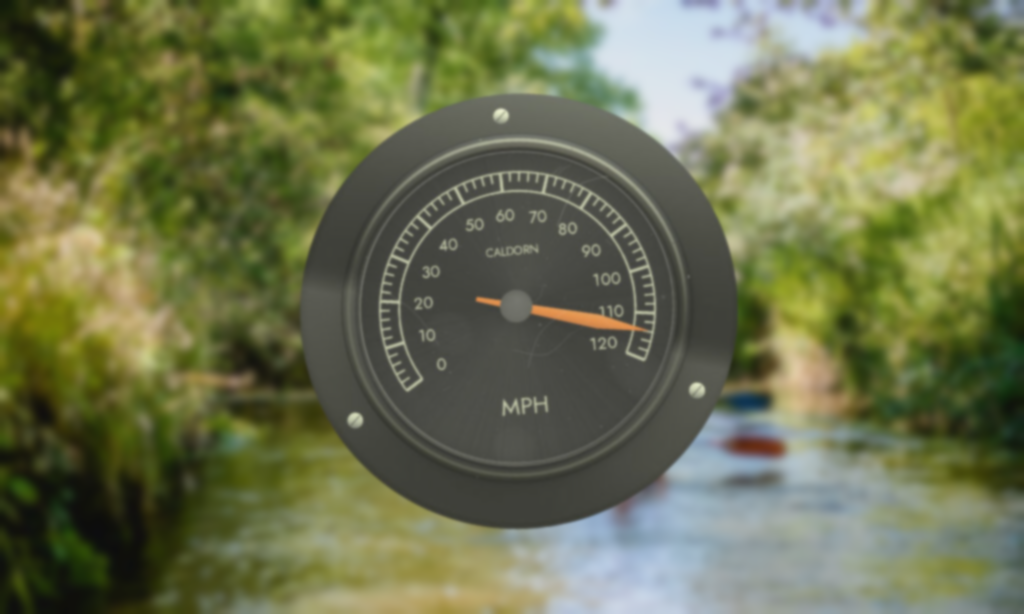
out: 114 mph
